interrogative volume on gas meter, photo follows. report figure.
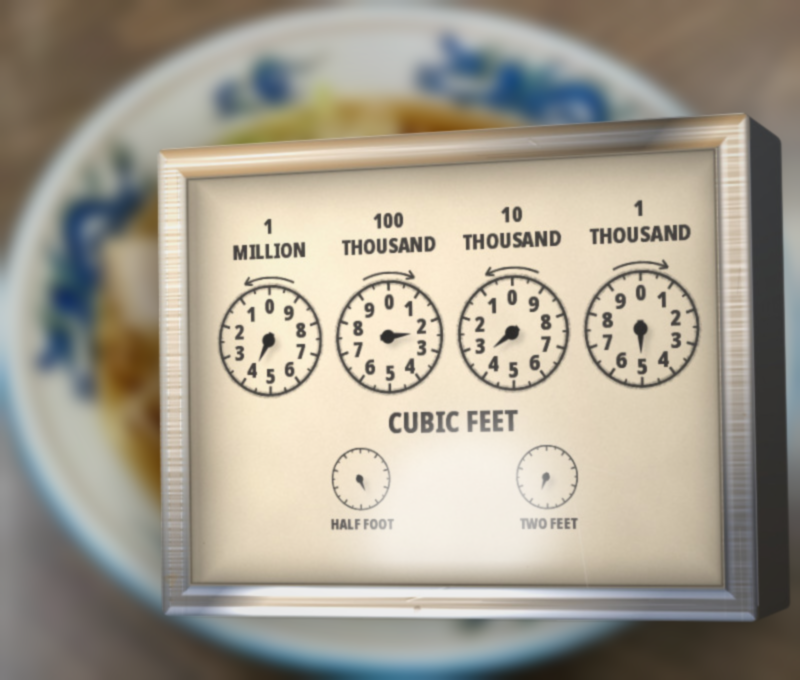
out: 423500 ft³
